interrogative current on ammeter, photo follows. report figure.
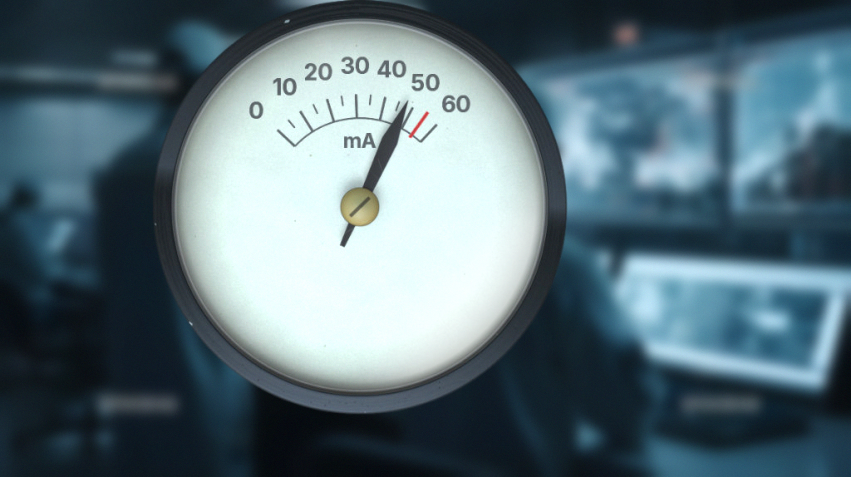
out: 47.5 mA
